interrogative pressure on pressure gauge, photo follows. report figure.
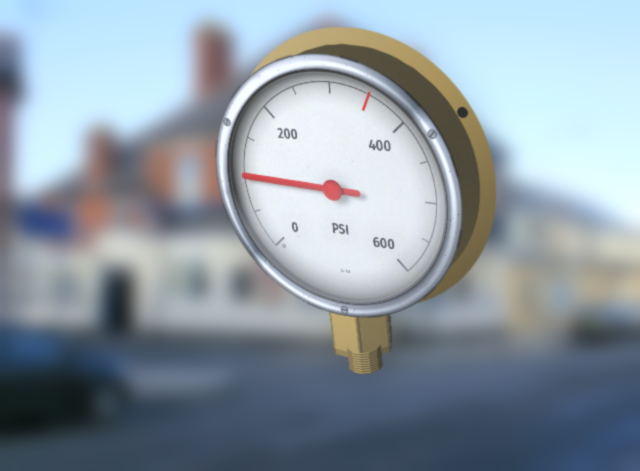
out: 100 psi
